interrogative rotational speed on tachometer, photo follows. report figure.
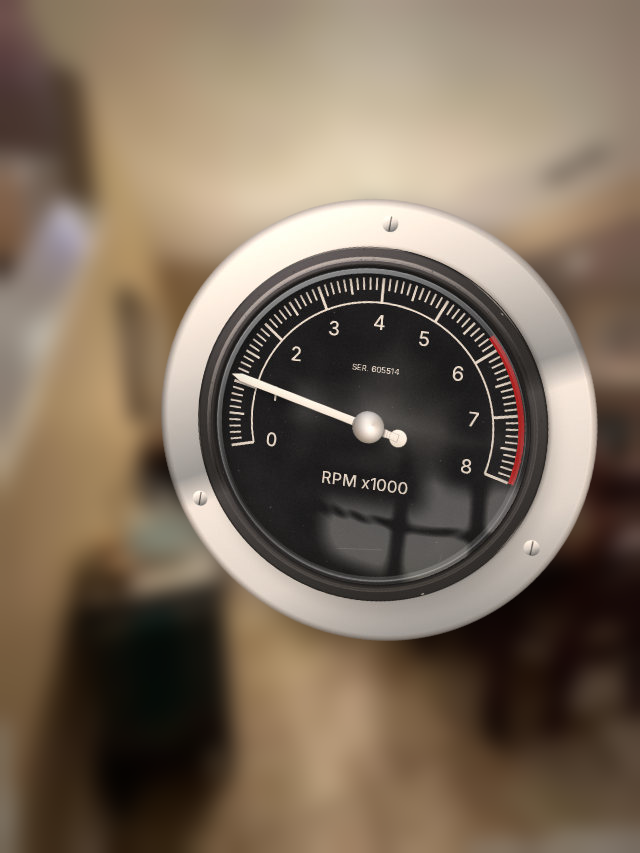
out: 1100 rpm
